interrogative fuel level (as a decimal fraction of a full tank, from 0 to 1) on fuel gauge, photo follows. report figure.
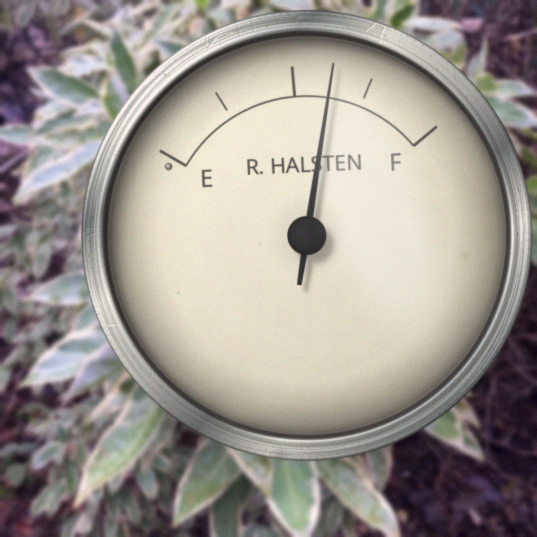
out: 0.625
